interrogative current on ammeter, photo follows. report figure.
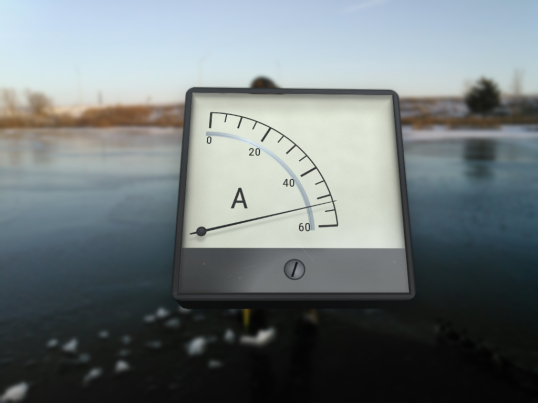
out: 52.5 A
